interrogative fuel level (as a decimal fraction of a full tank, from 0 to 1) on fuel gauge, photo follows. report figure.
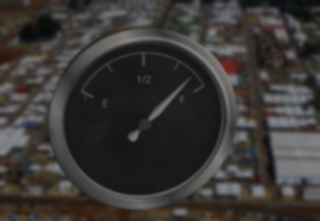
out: 0.875
